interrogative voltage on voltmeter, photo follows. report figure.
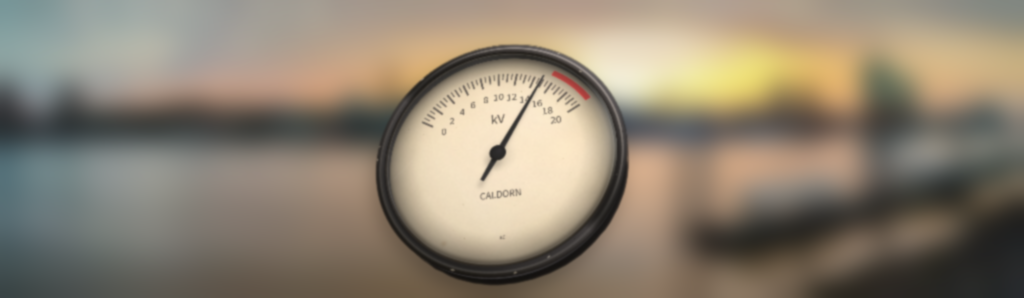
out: 15 kV
